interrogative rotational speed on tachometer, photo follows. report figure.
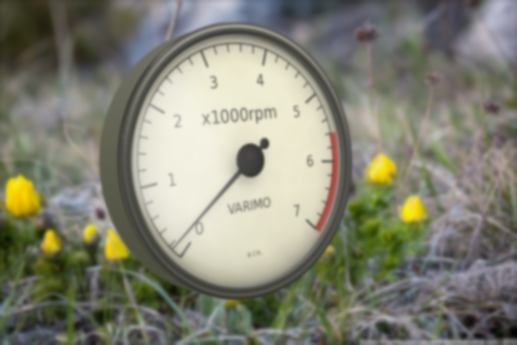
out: 200 rpm
